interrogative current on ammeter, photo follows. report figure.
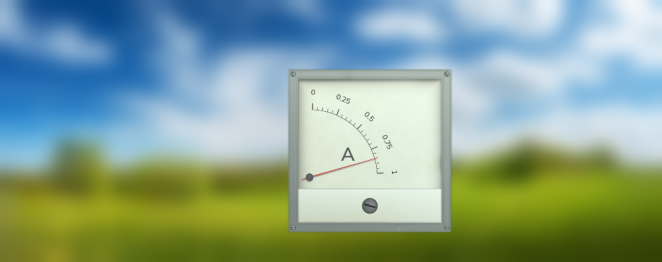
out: 0.85 A
